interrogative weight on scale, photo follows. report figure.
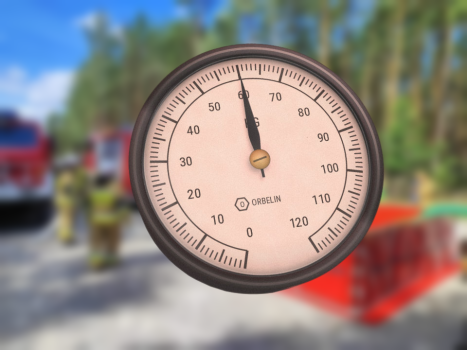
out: 60 kg
